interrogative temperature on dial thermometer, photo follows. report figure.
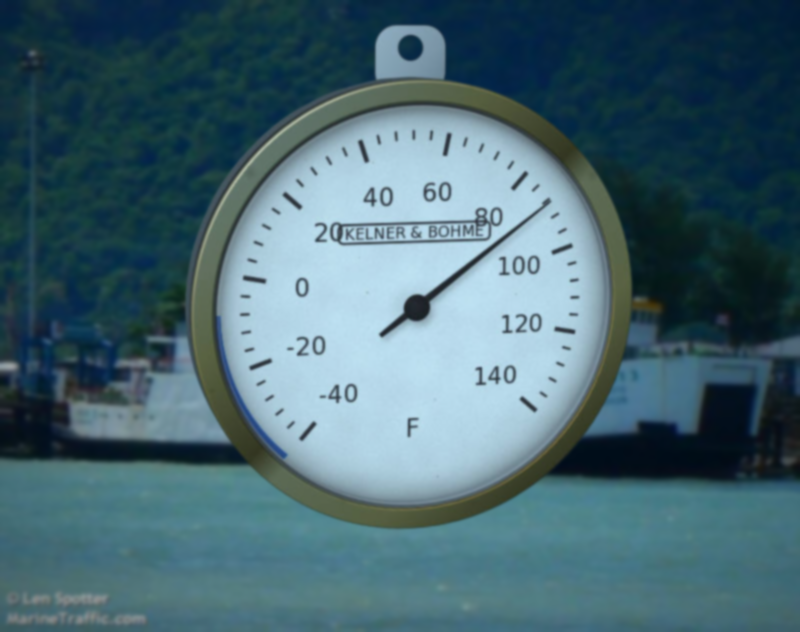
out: 88 °F
